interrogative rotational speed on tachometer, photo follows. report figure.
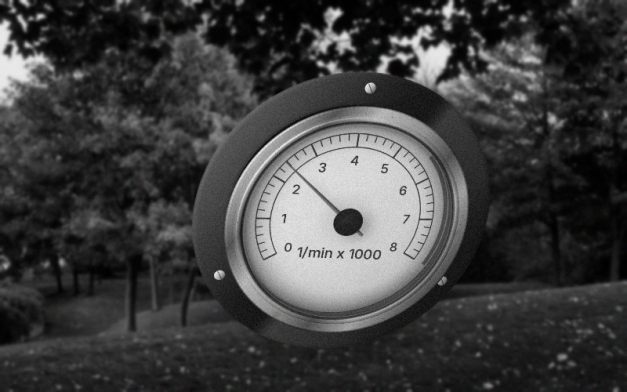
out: 2400 rpm
